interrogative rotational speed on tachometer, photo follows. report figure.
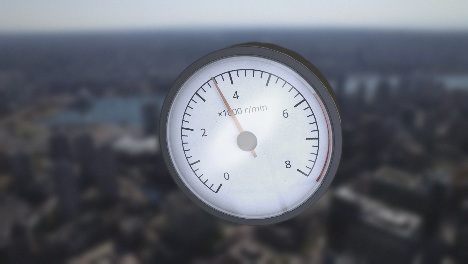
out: 3600 rpm
